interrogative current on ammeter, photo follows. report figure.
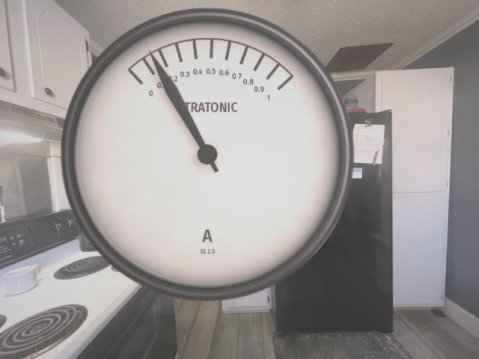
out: 0.15 A
